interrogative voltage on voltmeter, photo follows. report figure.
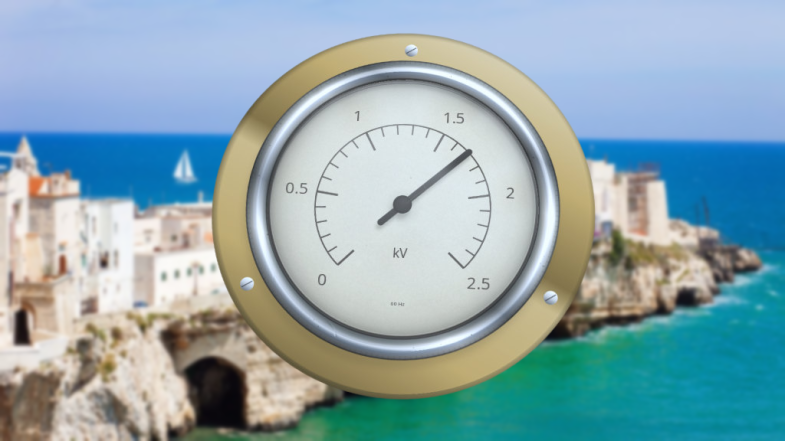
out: 1.7 kV
